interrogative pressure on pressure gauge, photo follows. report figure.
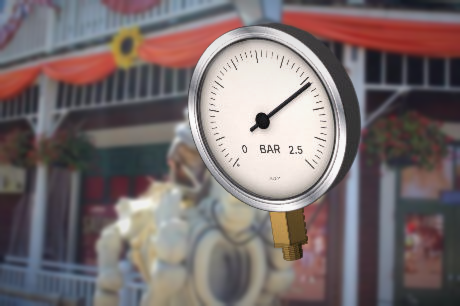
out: 1.8 bar
